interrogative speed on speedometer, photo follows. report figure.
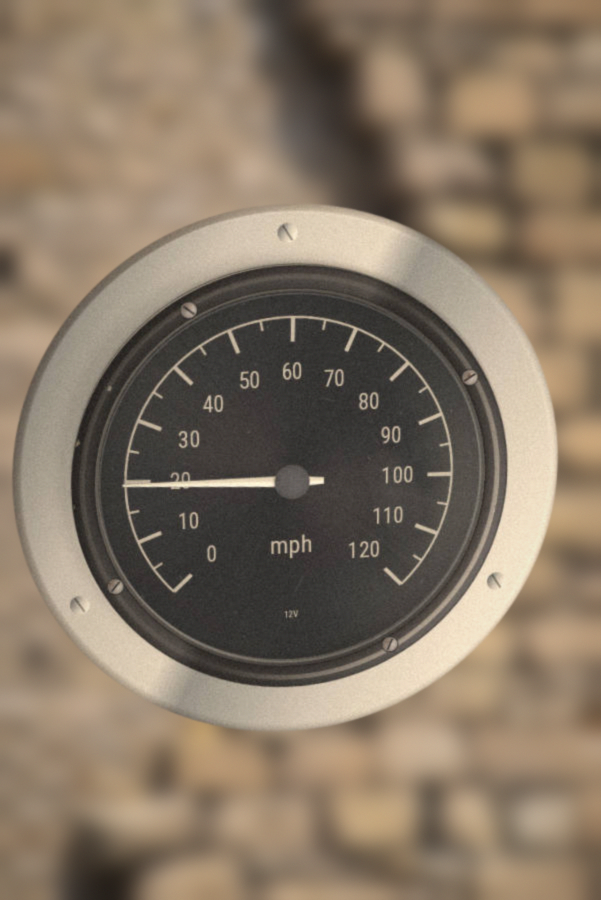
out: 20 mph
